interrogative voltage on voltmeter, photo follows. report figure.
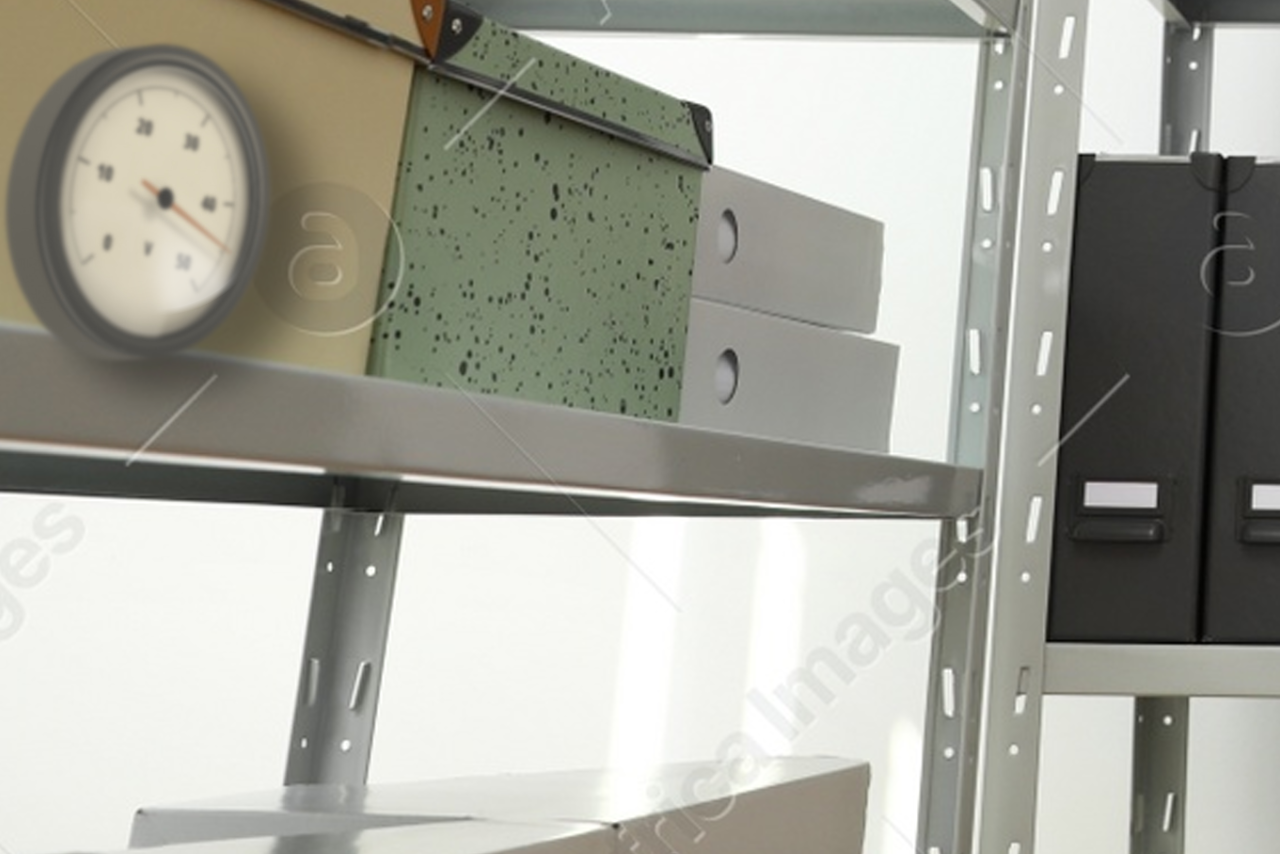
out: 45 V
